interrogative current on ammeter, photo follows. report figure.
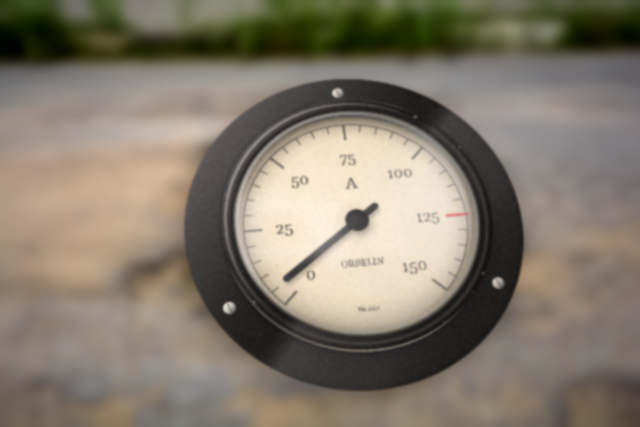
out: 5 A
